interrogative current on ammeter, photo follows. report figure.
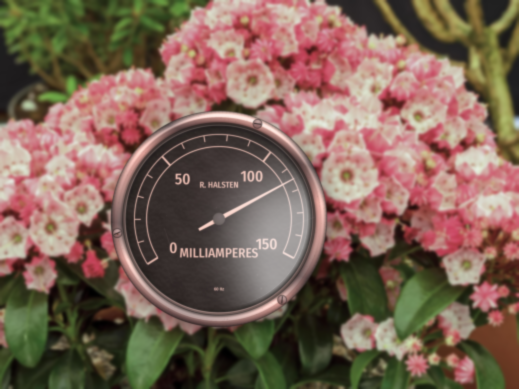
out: 115 mA
